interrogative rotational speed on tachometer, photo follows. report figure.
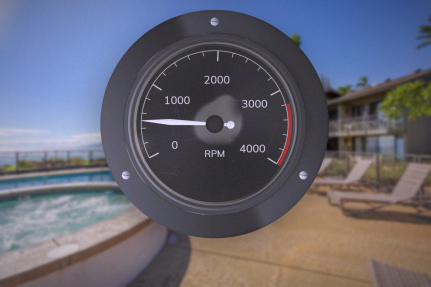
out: 500 rpm
